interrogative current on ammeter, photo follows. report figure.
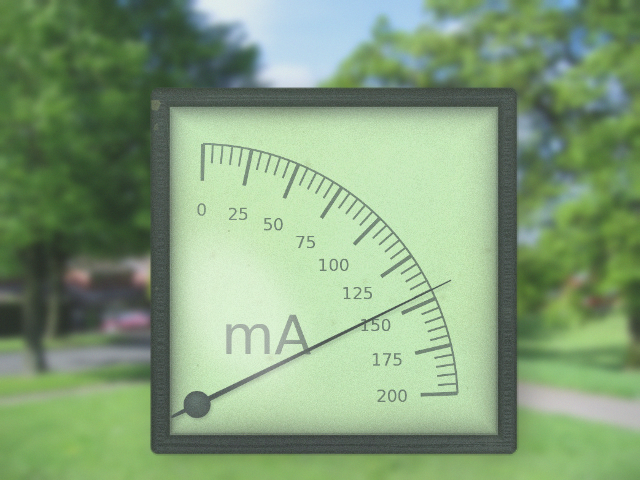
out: 145 mA
